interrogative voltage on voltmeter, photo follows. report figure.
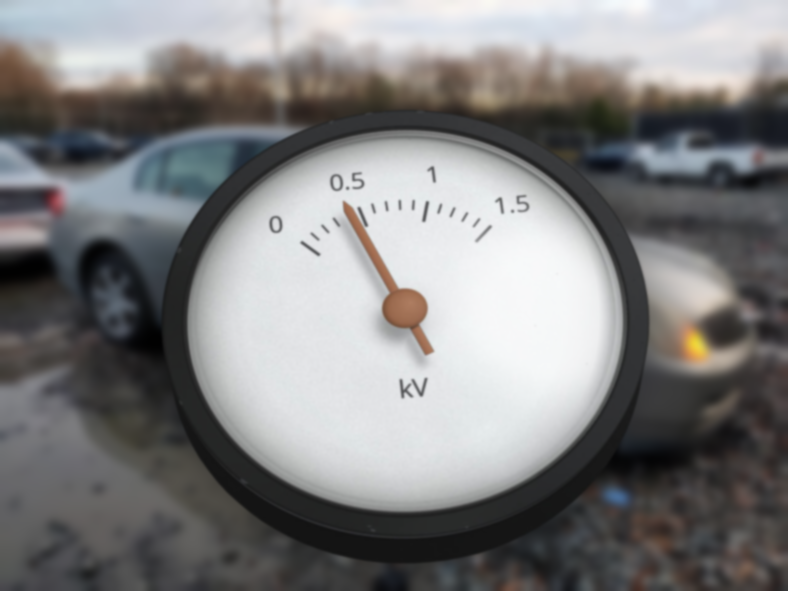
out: 0.4 kV
